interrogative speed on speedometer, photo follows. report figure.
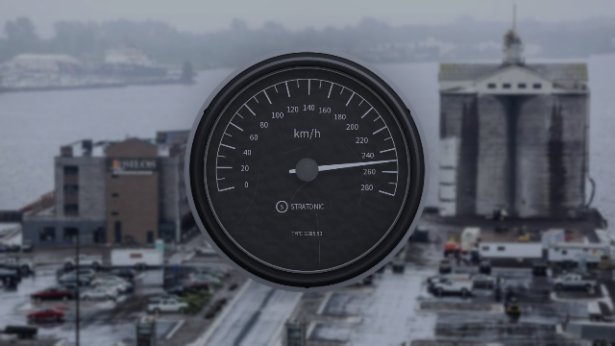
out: 250 km/h
